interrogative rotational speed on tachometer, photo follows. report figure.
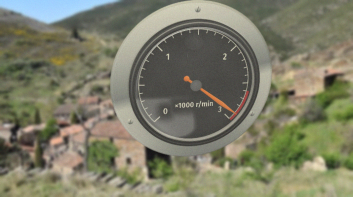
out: 2900 rpm
